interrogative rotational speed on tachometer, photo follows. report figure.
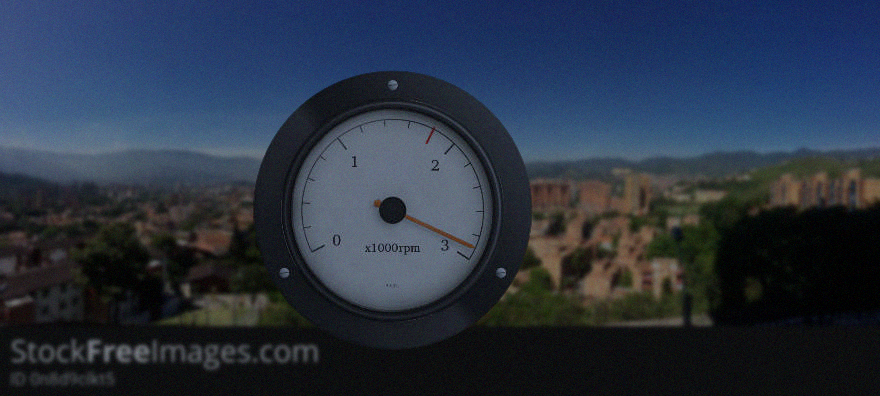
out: 2900 rpm
